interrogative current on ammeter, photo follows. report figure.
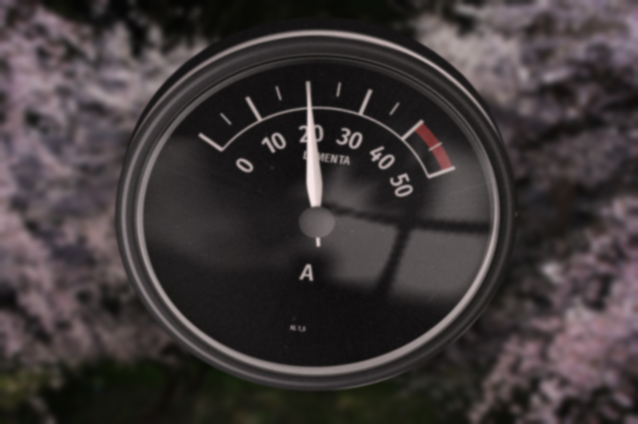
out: 20 A
